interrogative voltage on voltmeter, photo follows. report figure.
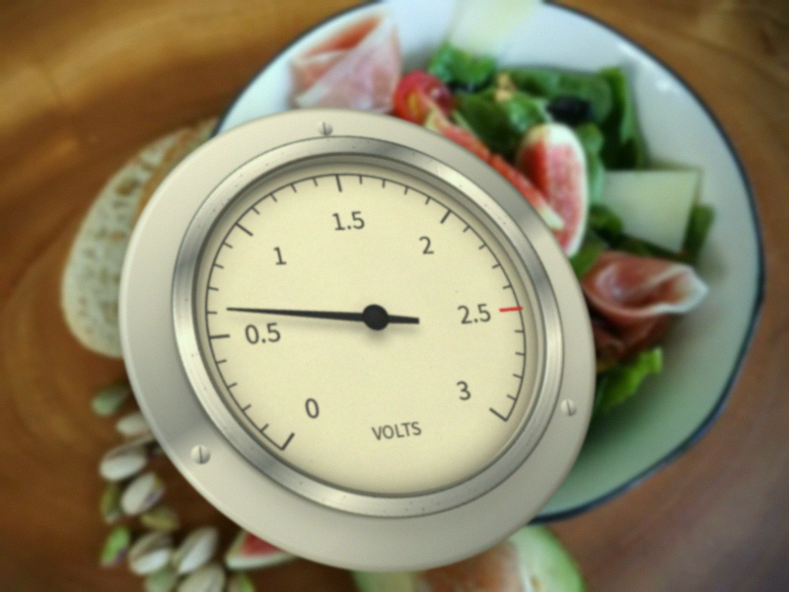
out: 0.6 V
